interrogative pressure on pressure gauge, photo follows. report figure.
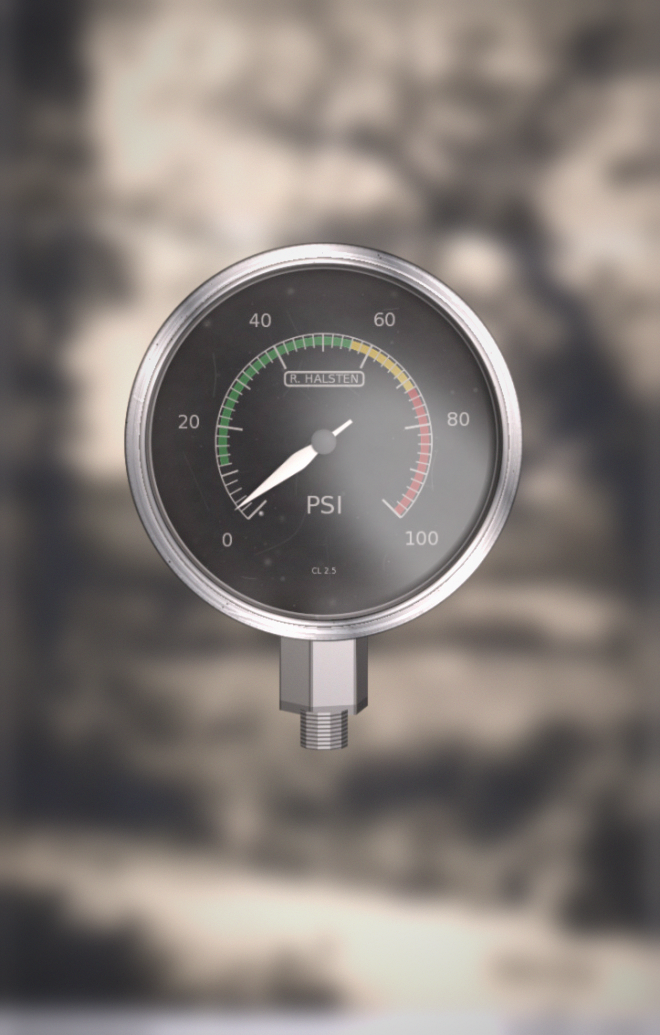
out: 3 psi
